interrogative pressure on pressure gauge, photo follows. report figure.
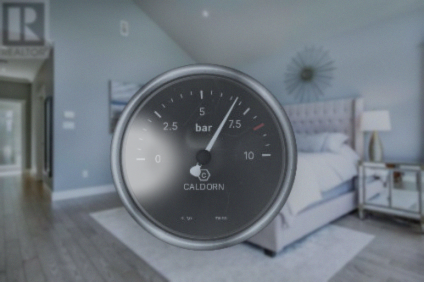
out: 6.75 bar
